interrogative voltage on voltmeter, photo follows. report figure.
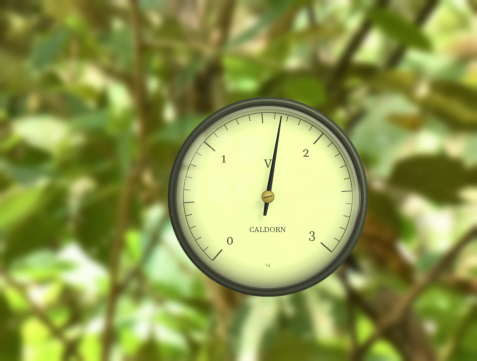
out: 1.65 V
